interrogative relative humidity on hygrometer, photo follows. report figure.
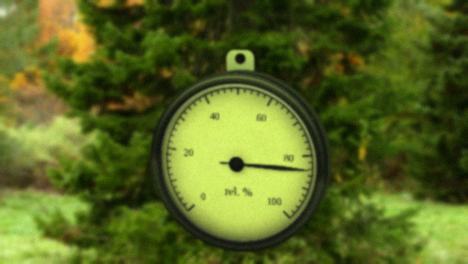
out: 84 %
